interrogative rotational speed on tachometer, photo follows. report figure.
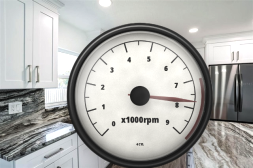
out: 7750 rpm
